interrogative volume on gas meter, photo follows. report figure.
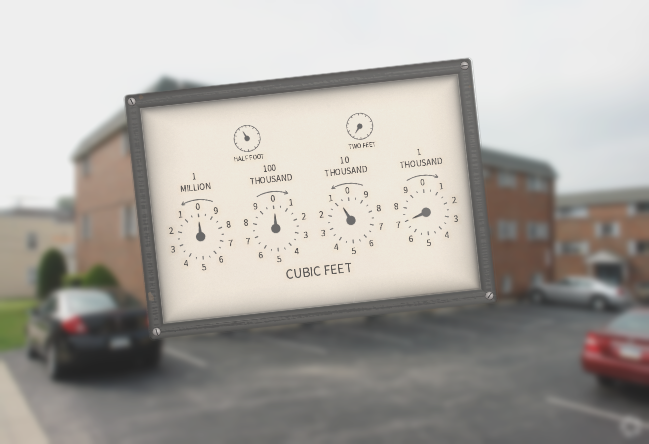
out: 700 ft³
